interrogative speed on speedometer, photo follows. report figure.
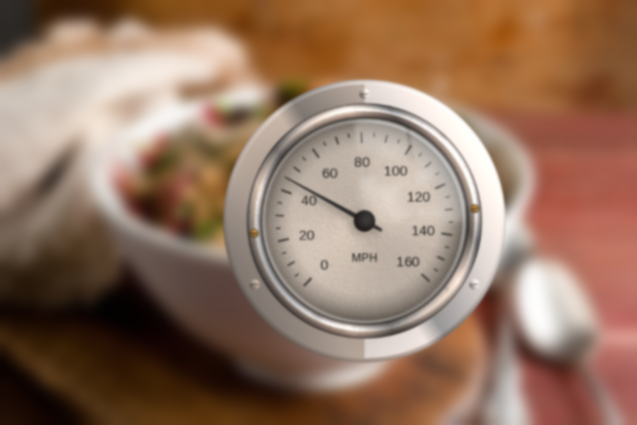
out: 45 mph
